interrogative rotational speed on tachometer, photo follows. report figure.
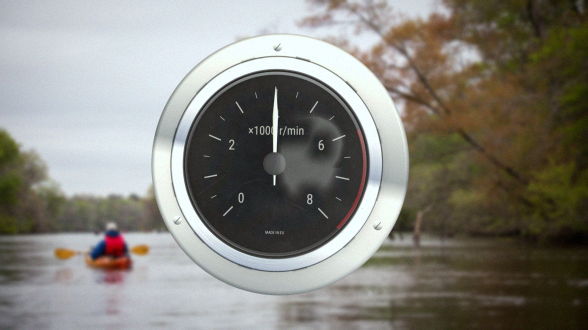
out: 4000 rpm
